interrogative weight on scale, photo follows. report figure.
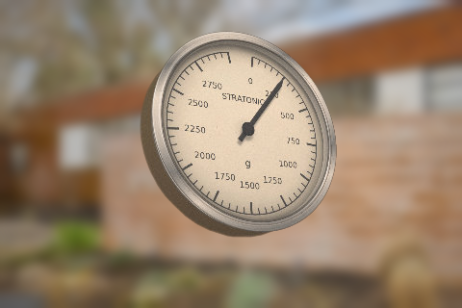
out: 250 g
